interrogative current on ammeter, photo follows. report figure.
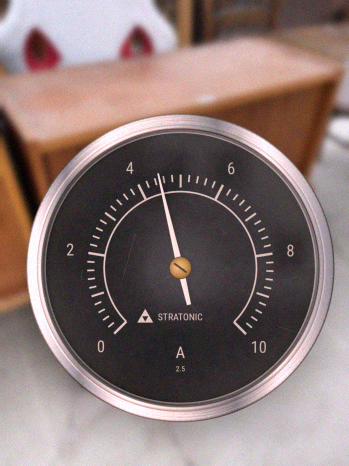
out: 4.5 A
